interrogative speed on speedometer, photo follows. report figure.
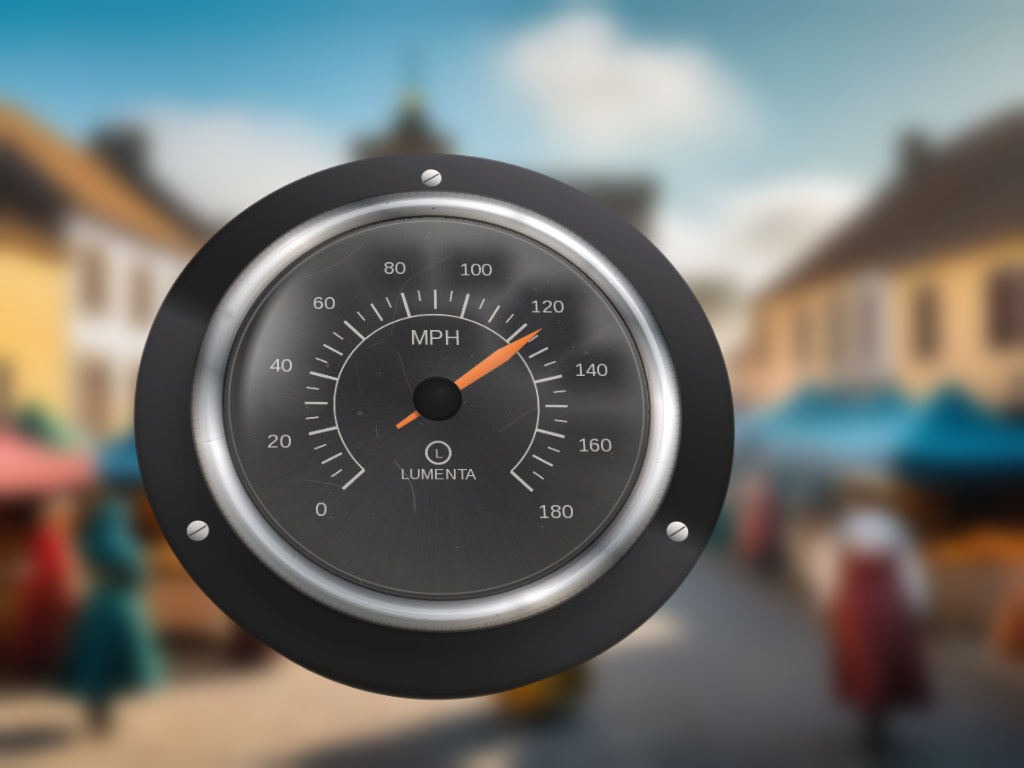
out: 125 mph
